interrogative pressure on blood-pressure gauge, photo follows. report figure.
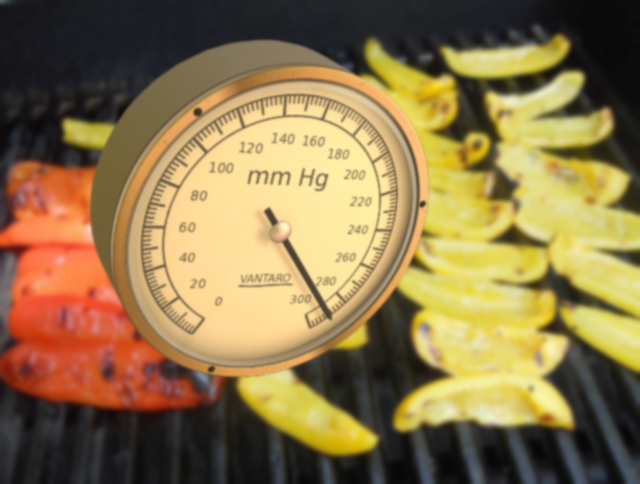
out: 290 mmHg
